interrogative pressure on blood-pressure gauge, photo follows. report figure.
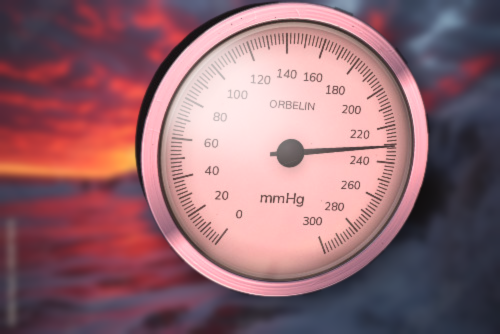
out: 230 mmHg
